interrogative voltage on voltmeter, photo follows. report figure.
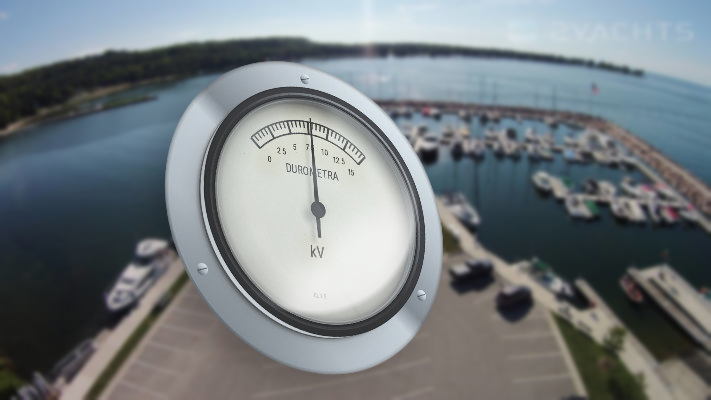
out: 7.5 kV
